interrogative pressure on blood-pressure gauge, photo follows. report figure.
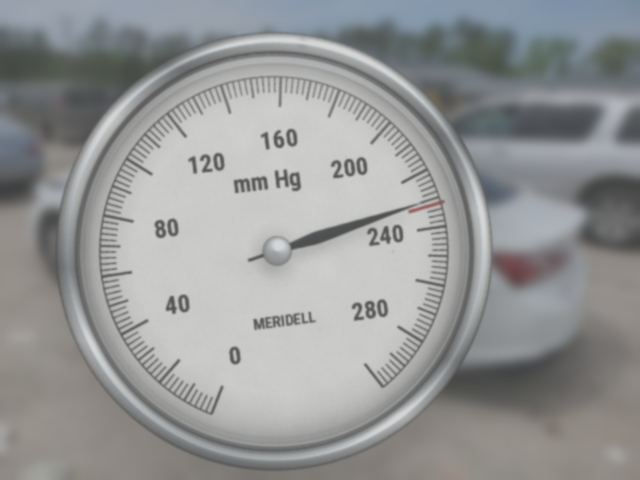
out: 230 mmHg
